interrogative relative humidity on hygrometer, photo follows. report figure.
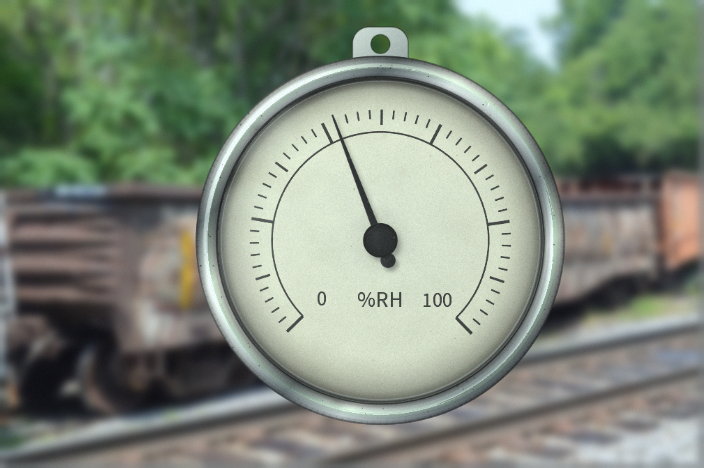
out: 42 %
